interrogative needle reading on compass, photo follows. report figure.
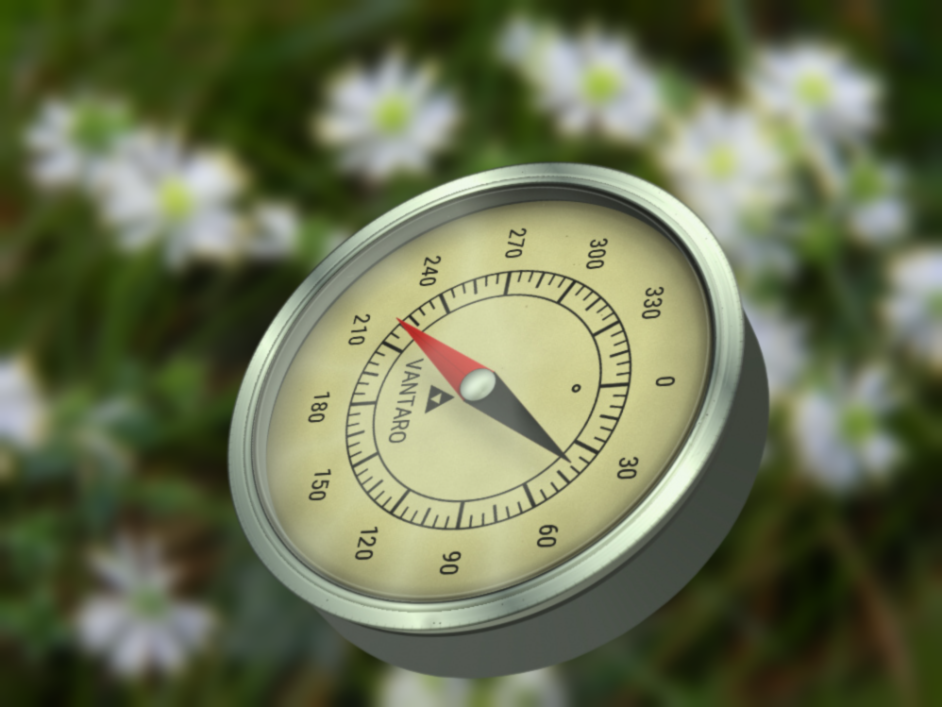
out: 220 °
